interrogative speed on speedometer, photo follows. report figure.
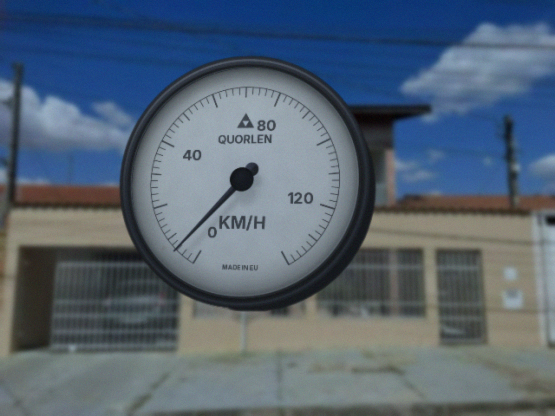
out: 6 km/h
